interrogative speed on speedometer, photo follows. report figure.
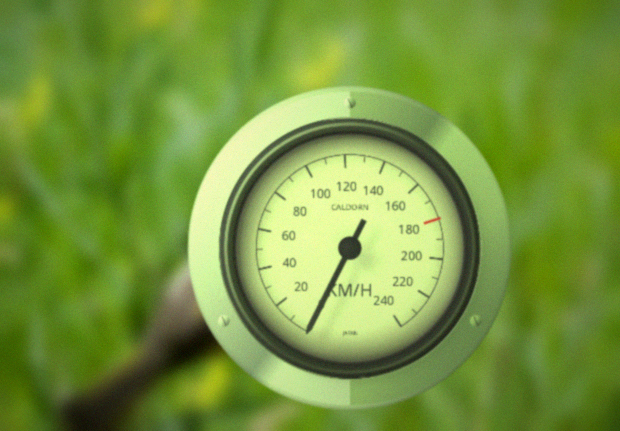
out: 0 km/h
